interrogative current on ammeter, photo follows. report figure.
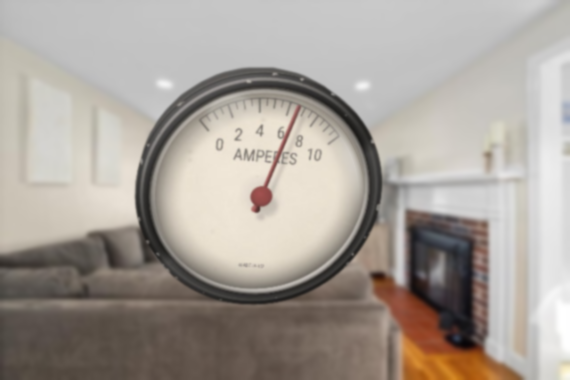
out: 6.5 A
